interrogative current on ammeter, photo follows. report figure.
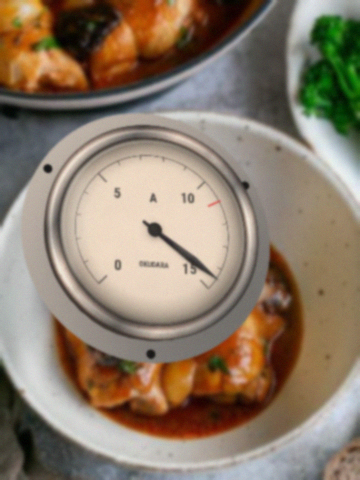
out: 14.5 A
